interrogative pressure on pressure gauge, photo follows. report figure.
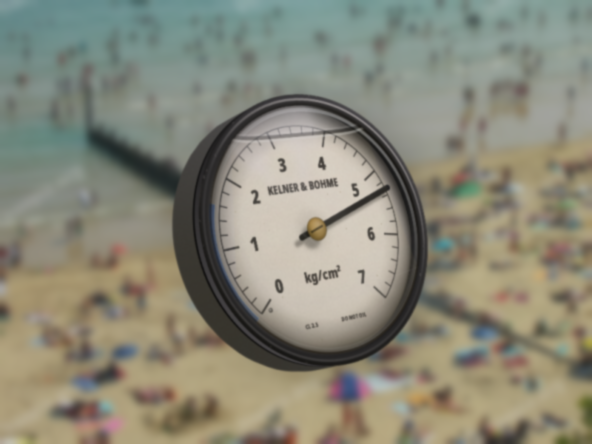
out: 5.3 kg/cm²
